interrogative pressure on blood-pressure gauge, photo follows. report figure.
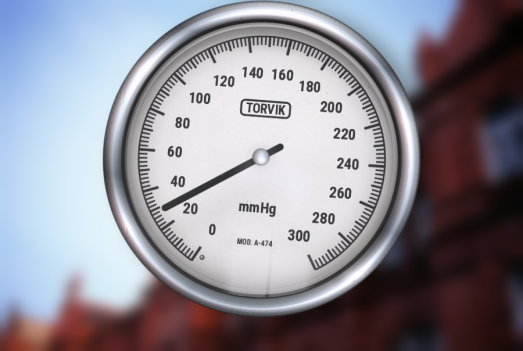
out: 28 mmHg
